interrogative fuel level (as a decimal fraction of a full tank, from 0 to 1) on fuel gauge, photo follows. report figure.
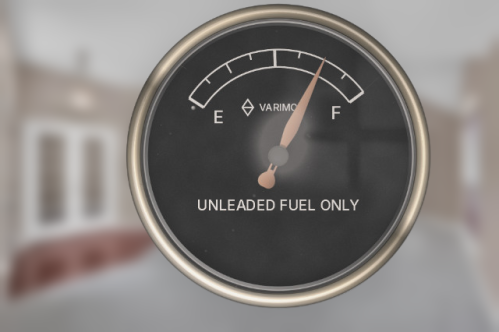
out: 0.75
